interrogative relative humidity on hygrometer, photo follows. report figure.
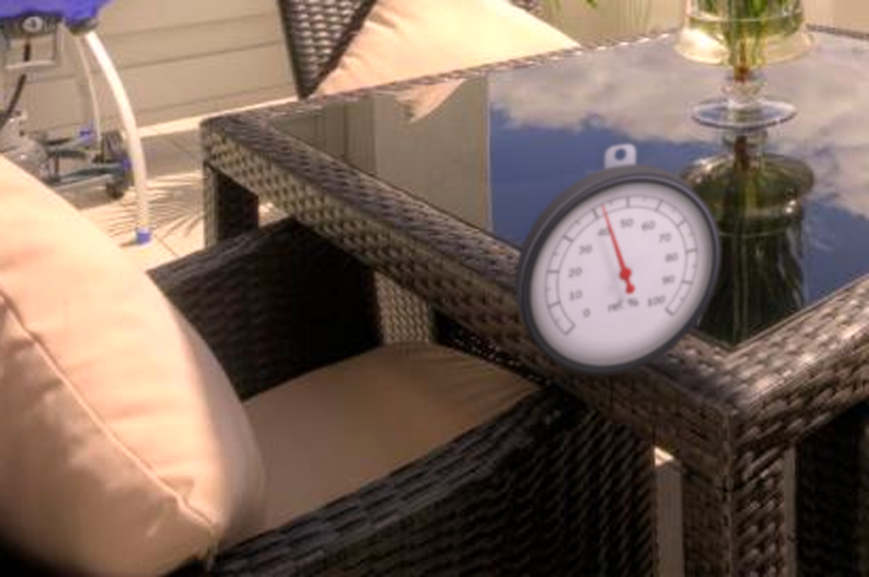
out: 42.5 %
